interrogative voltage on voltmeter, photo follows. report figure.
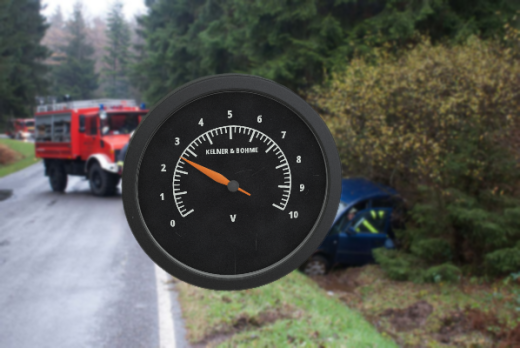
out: 2.6 V
